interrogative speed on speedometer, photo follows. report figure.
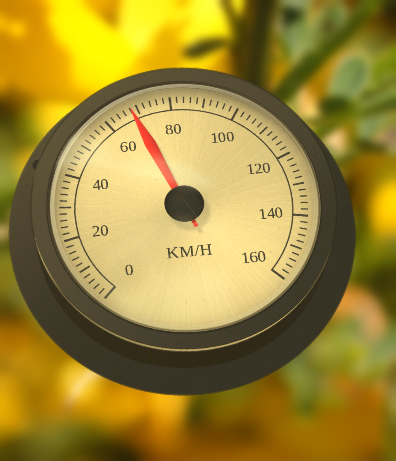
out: 68 km/h
